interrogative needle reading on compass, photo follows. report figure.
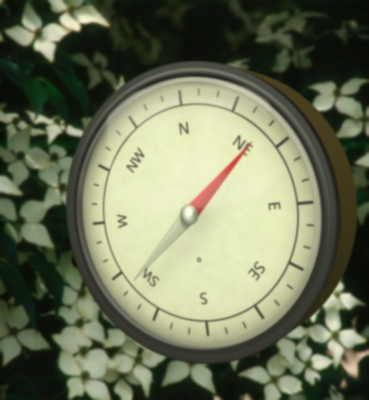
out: 50 °
